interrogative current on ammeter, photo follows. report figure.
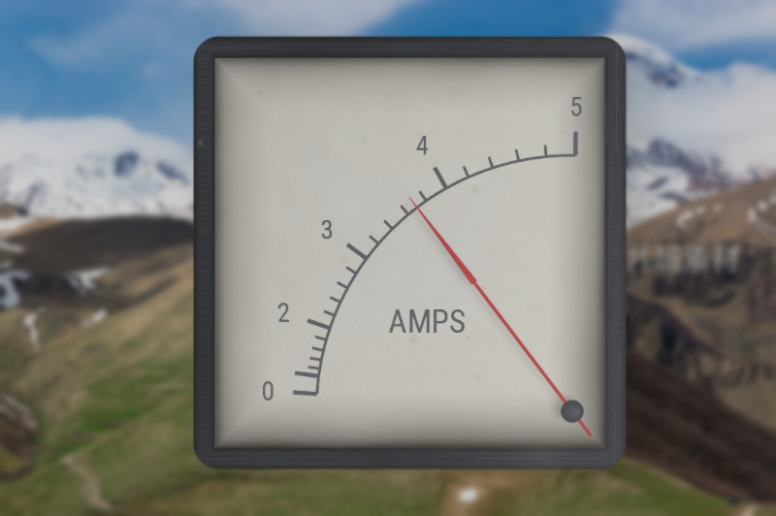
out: 3.7 A
